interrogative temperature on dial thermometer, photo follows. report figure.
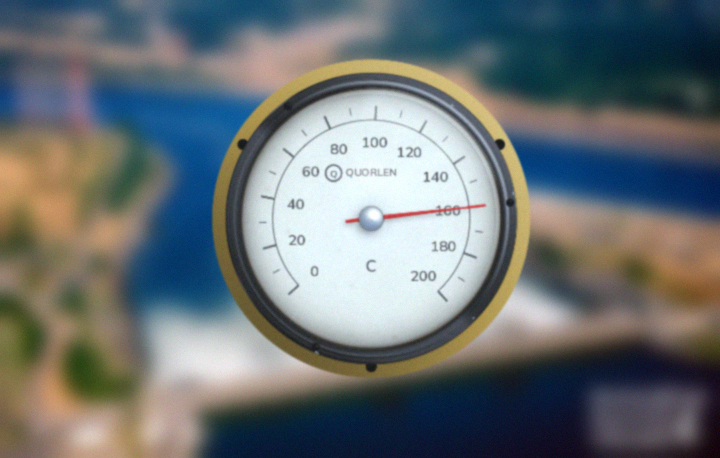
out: 160 °C
